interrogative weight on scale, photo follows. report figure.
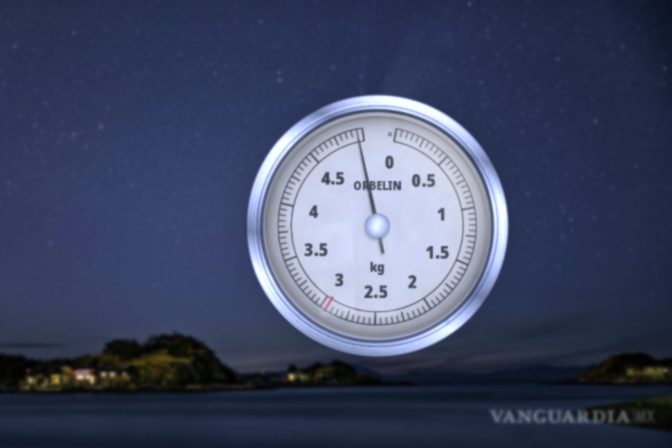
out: 4.95 kg
